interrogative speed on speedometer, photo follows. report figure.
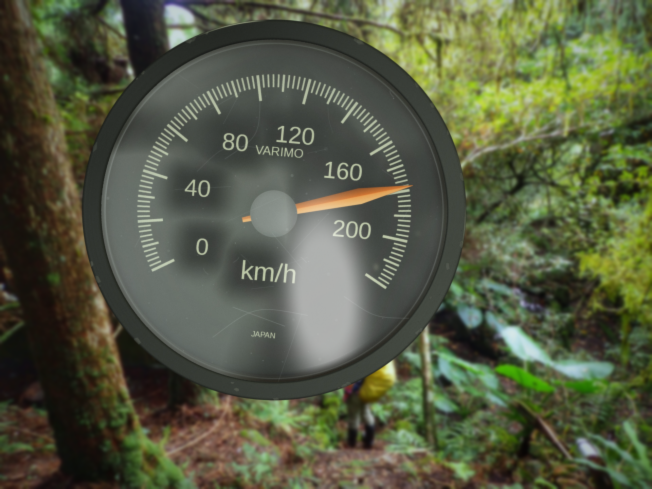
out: 178 km/h
